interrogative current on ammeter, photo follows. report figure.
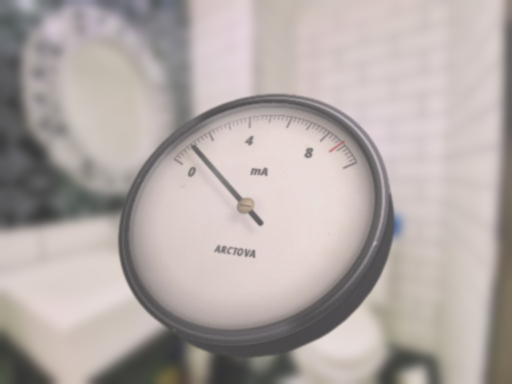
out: 1 mA
